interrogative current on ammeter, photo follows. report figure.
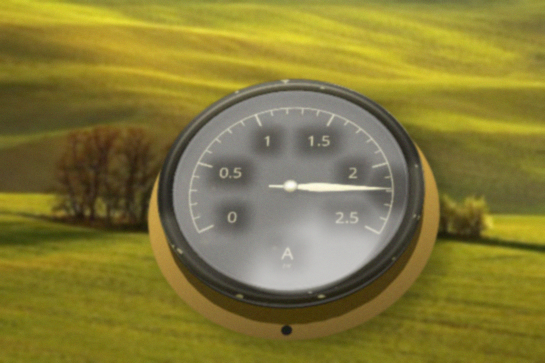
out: 2.2 A
